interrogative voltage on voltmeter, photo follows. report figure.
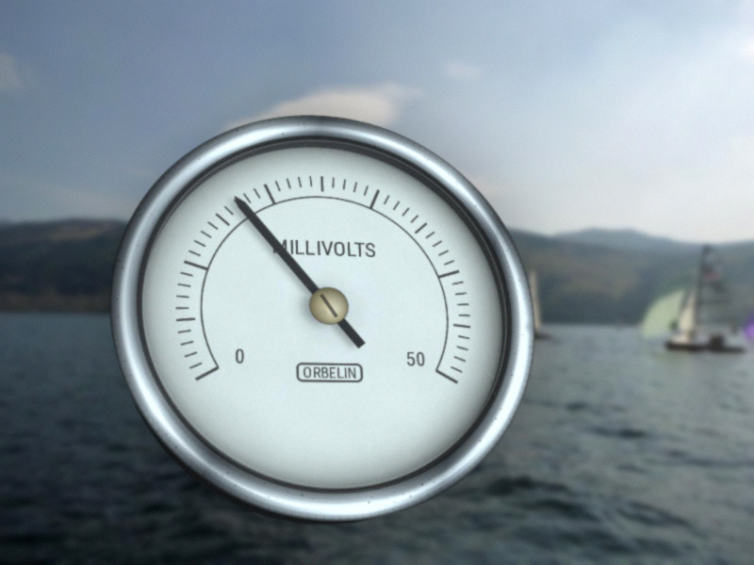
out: 17 mV
